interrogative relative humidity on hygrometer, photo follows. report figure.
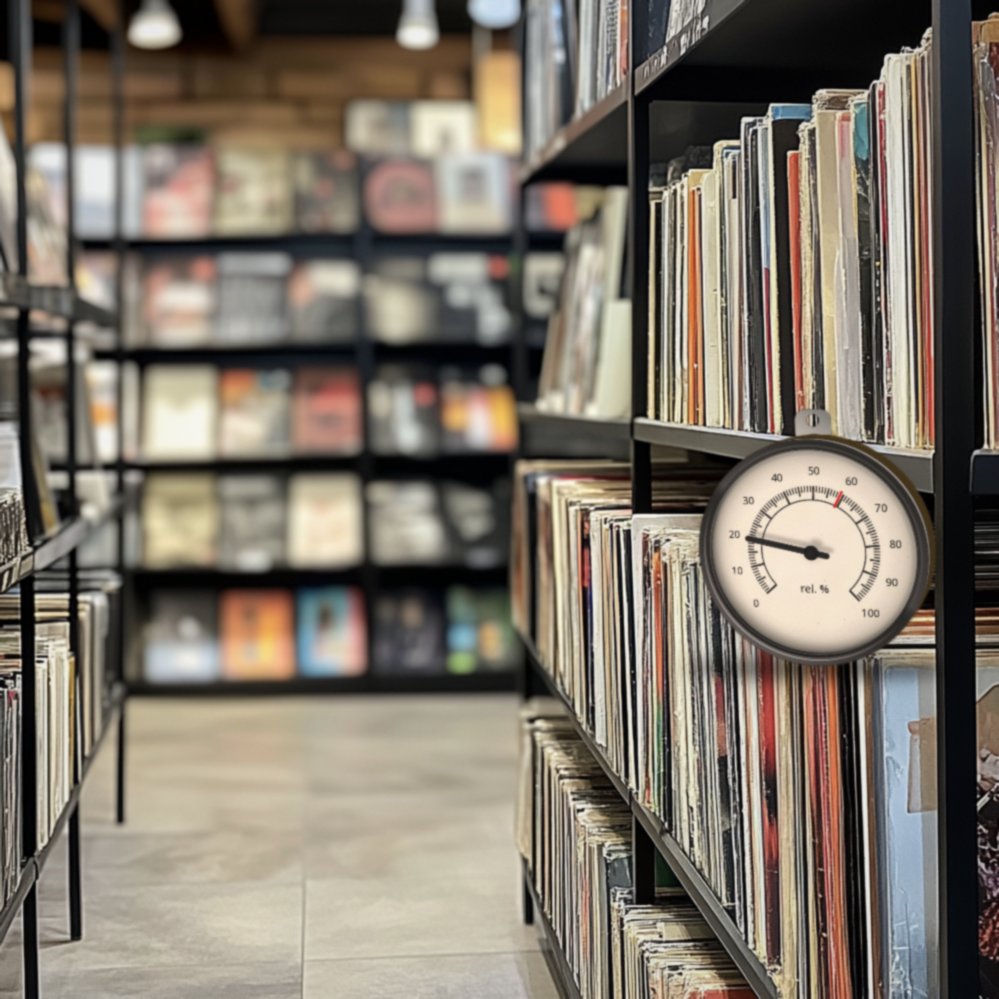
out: 20 %
